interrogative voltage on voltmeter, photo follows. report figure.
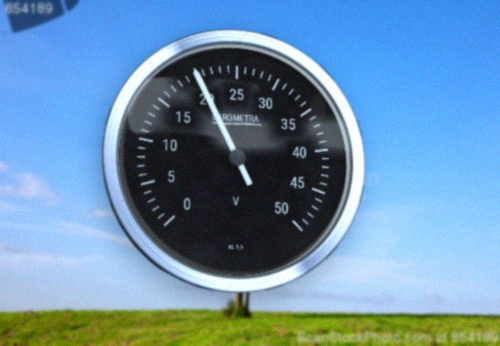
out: 20 V
